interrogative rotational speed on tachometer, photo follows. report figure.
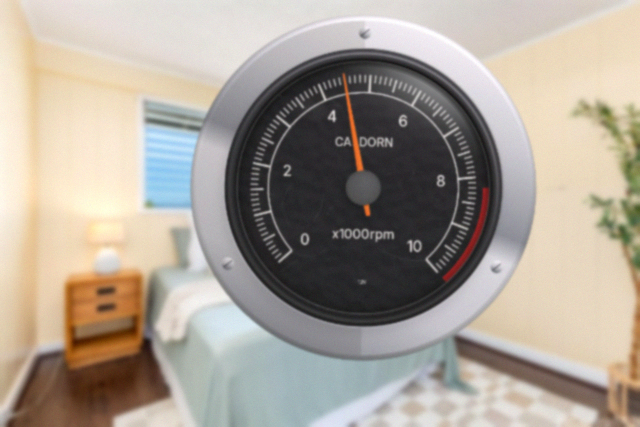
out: 4500 rpm
